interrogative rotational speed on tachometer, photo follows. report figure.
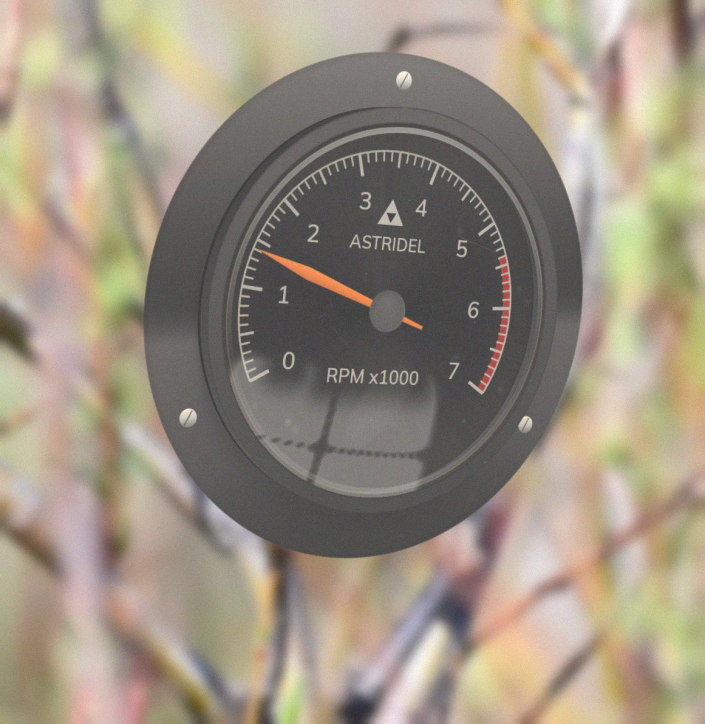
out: 1400 rpm
